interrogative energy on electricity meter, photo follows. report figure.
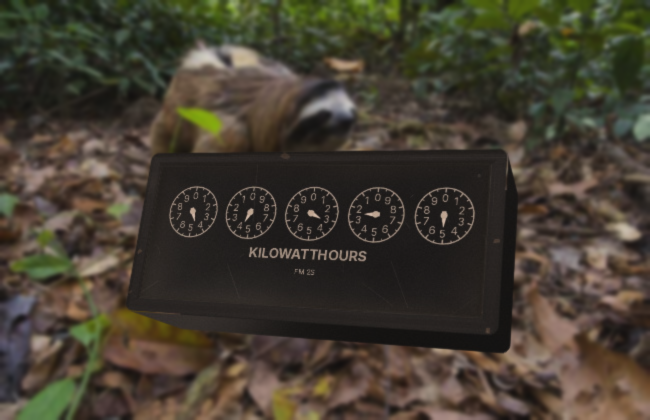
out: 44325 kWh
